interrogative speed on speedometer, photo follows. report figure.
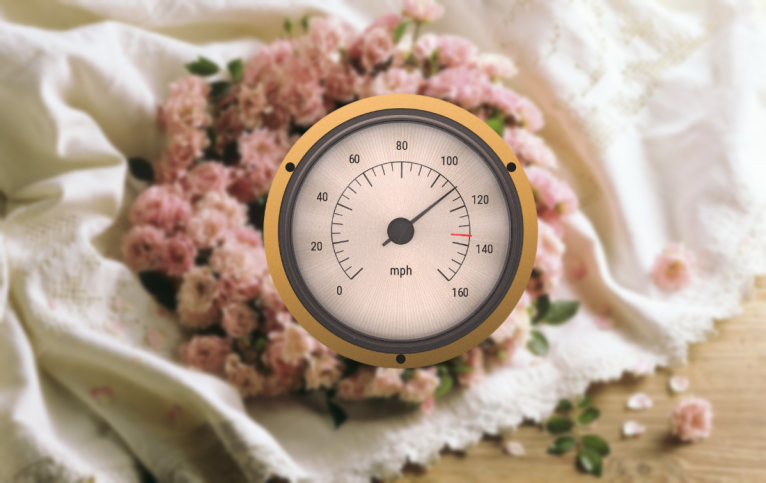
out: 110 mph
